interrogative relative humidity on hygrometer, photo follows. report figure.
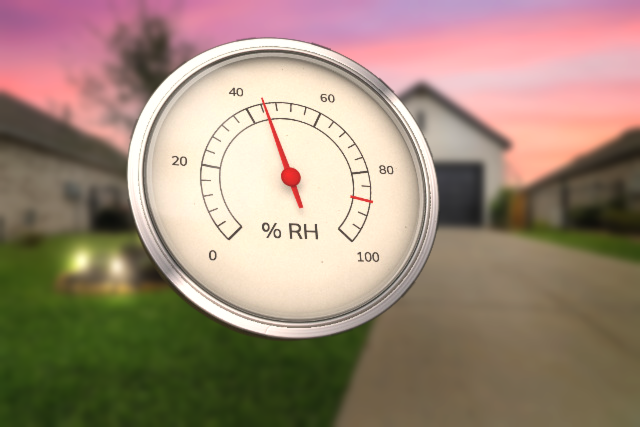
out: 44 %
